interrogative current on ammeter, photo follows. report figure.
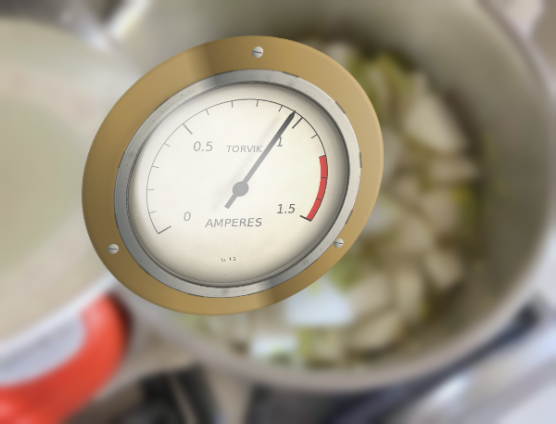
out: 0.95 A
